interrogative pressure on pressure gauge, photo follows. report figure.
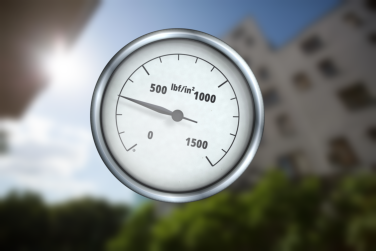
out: 300 psi
